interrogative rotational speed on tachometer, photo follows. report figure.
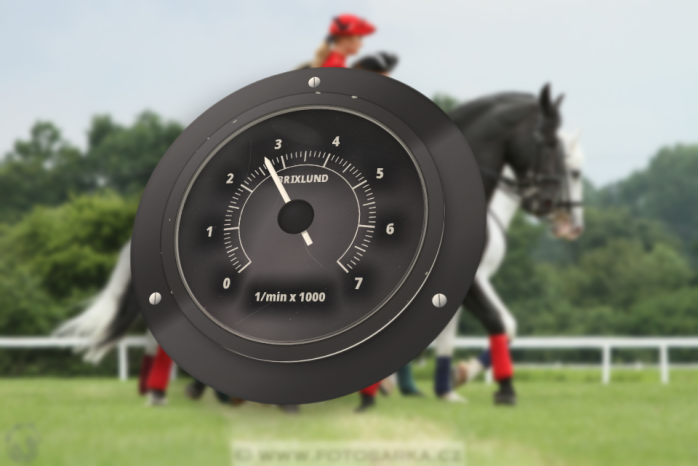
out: 2700 rpm
